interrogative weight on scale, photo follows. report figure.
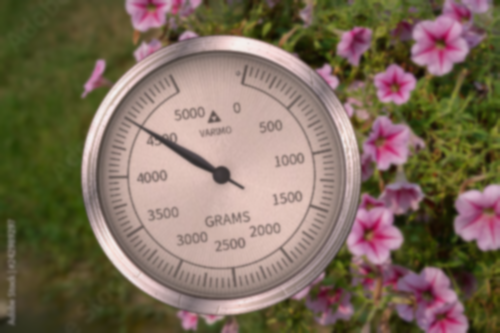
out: 4500 g
